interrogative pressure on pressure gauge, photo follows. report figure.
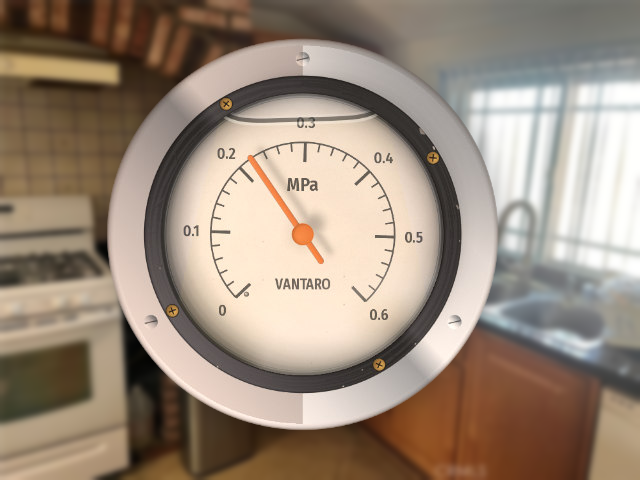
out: 0.22 MPa
